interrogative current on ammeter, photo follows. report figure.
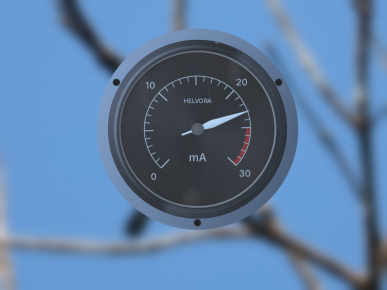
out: 23 mA
